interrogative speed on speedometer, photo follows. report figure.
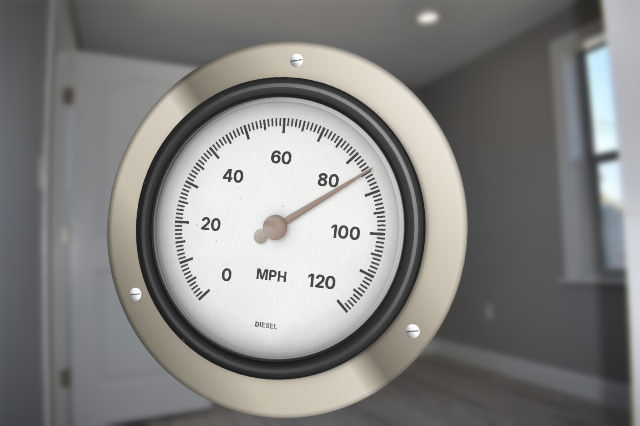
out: 85 mph
